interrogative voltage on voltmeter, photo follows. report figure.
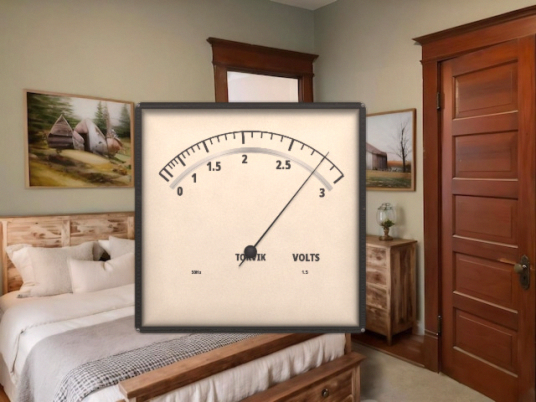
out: 2.8 V
